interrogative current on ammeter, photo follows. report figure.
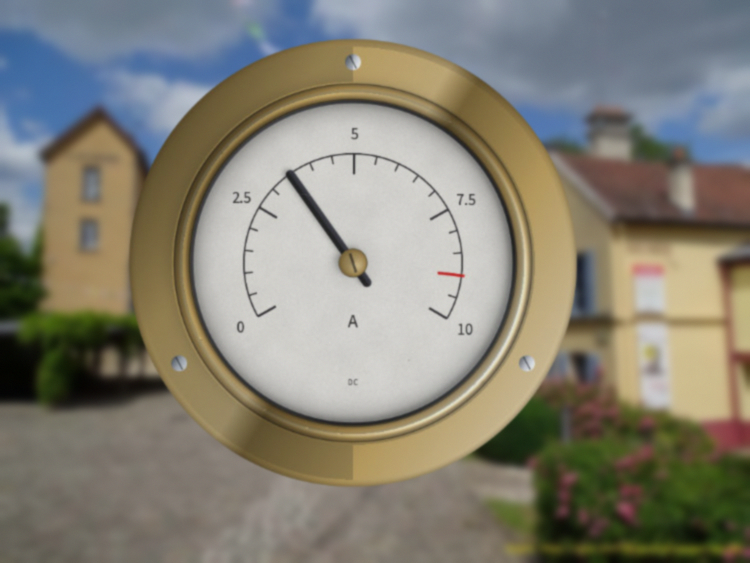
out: 3.5 A
